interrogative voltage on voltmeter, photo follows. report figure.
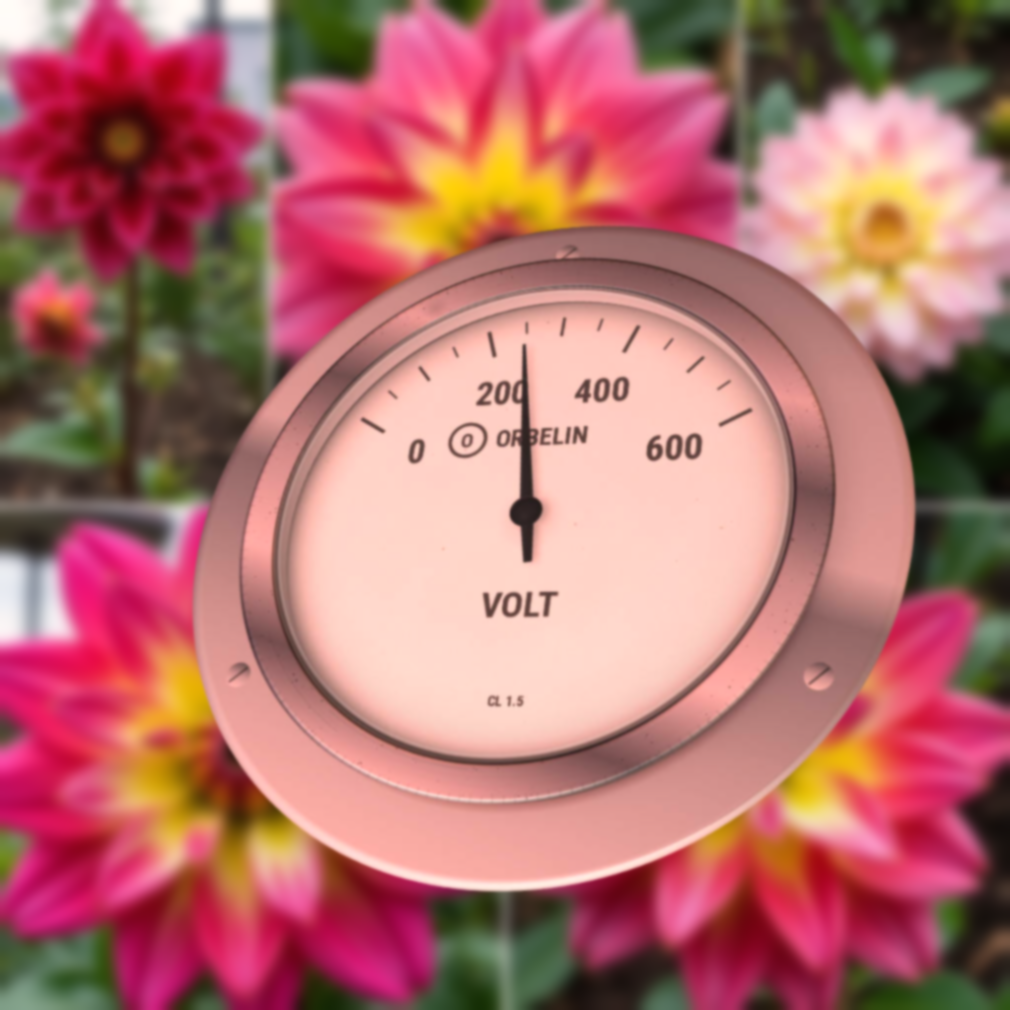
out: 250 V
